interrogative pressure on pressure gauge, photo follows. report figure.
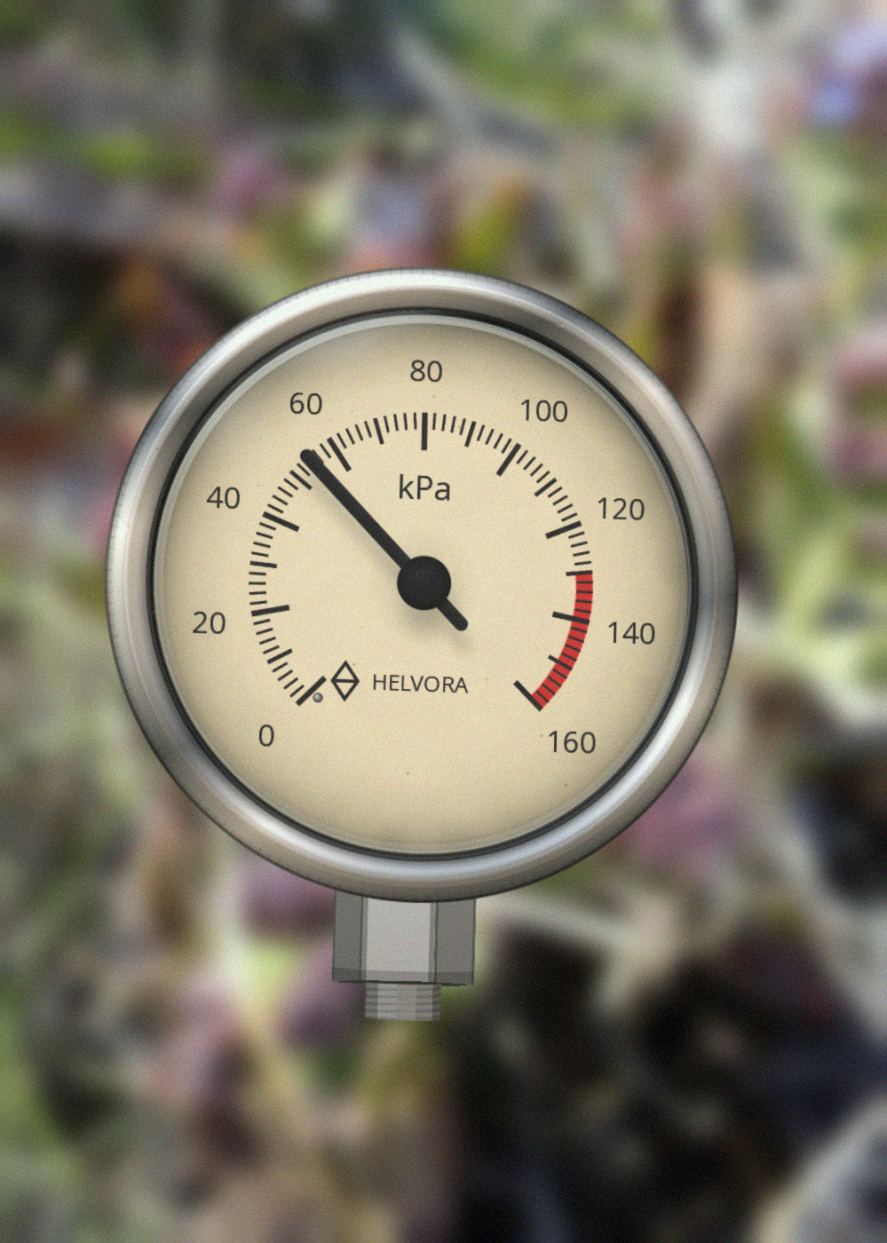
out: 54 kPa
